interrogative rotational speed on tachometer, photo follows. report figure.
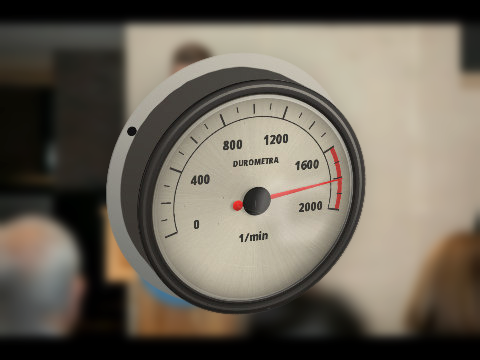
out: 1800 rpm
